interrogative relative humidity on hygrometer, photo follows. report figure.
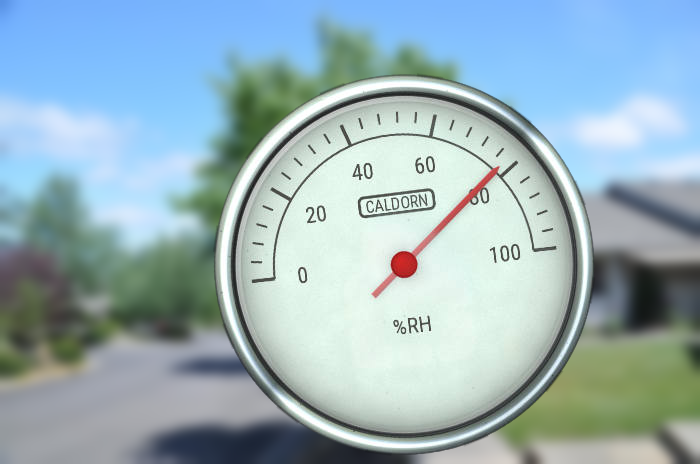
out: 78 %
